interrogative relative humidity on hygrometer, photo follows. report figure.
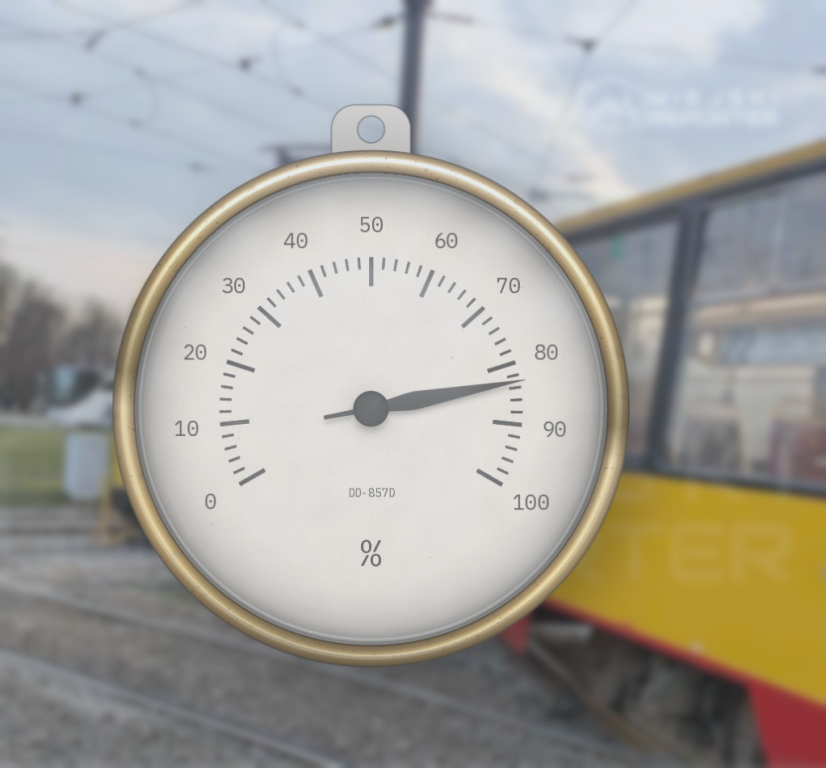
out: 83 %
